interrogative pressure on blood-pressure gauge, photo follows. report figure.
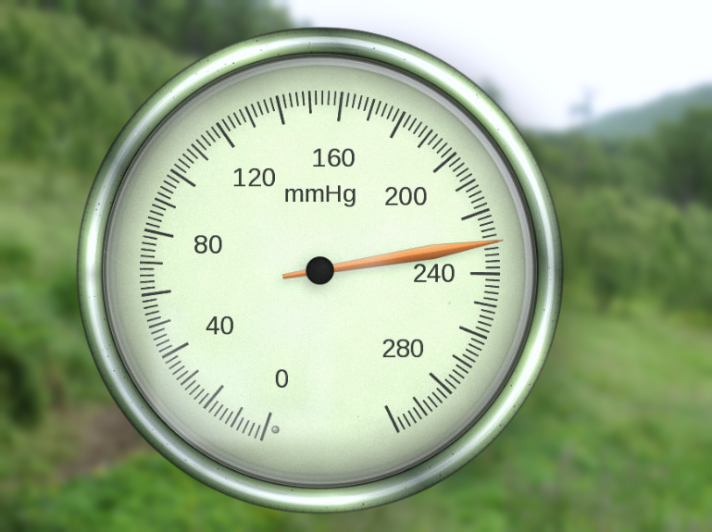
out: 230 mmHg
